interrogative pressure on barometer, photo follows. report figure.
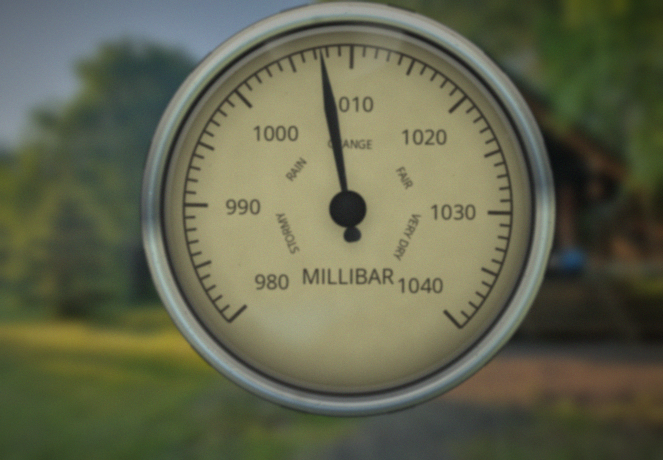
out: 1007.5 mbar
